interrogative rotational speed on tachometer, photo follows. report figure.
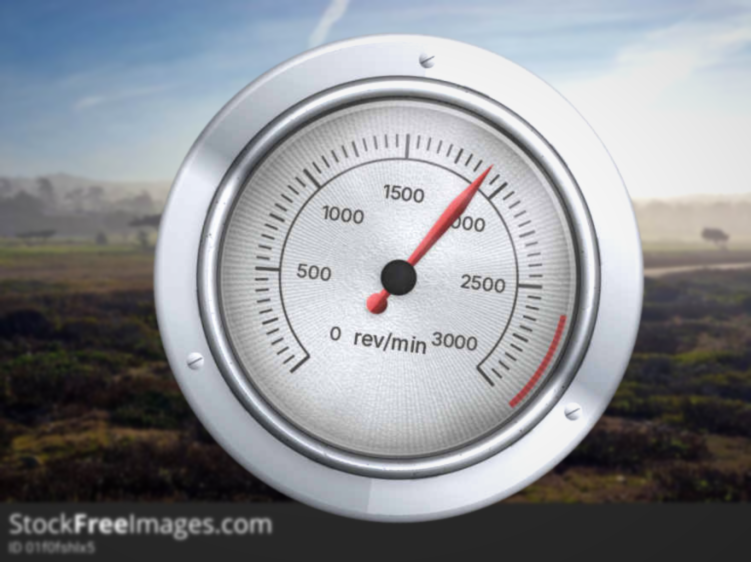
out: 1900 rpm
